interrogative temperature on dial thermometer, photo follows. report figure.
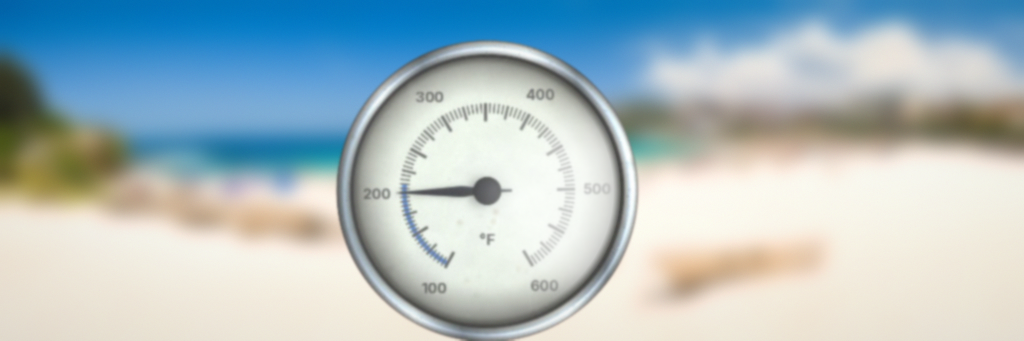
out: 200 °F
